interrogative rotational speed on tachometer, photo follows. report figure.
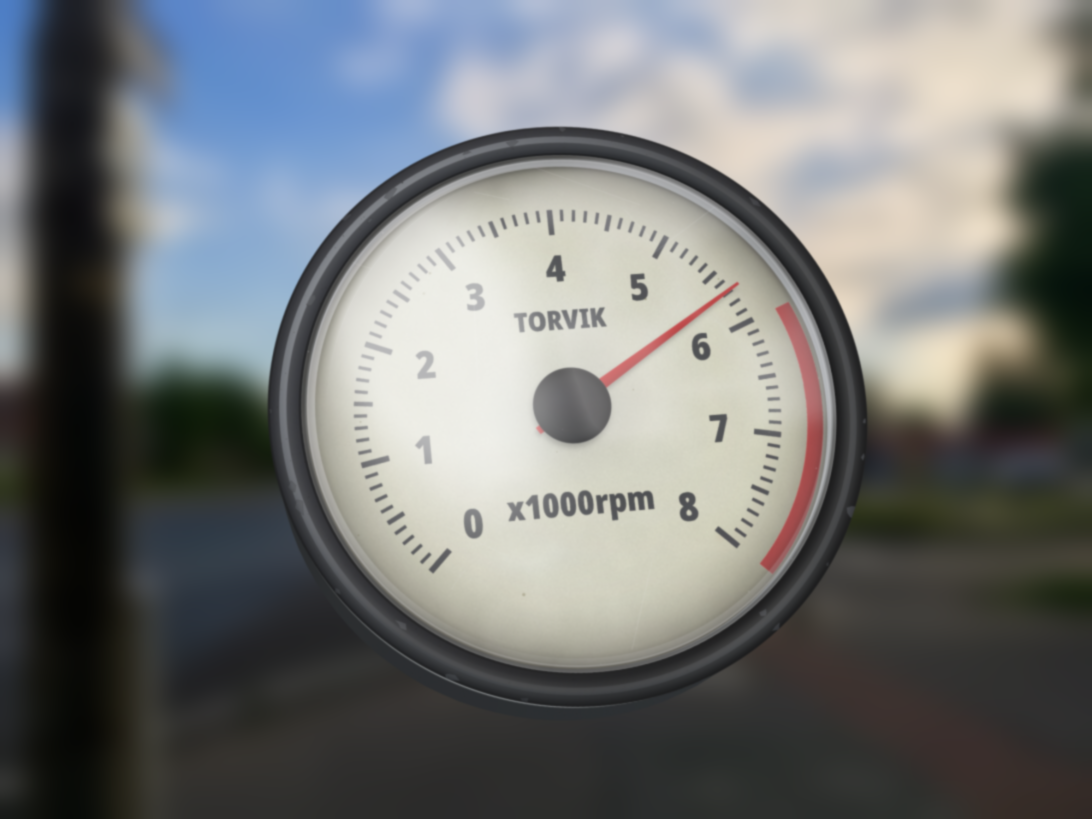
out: 5700 rpm
